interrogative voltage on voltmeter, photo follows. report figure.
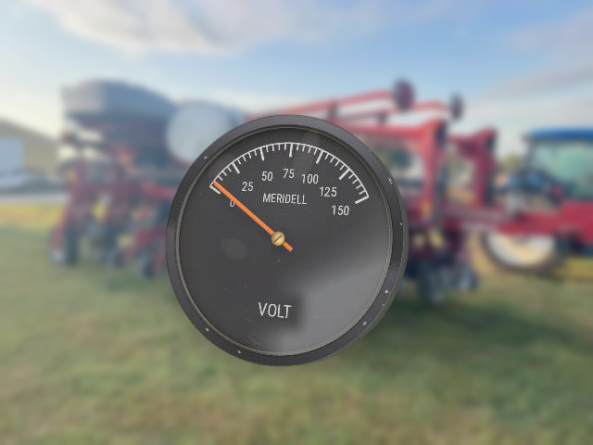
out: 5 V
